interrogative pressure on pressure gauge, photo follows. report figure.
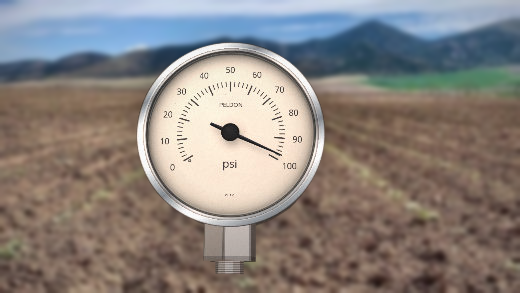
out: 98 psi
